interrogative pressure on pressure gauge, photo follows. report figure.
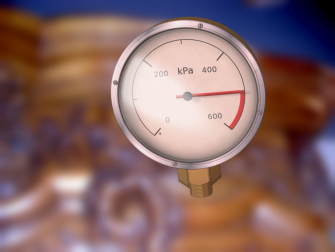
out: 500 kPa
